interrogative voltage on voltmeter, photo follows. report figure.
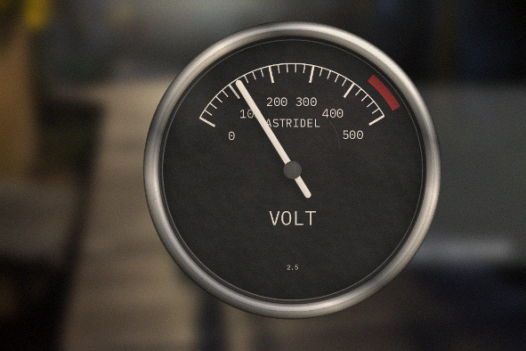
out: 120 V
